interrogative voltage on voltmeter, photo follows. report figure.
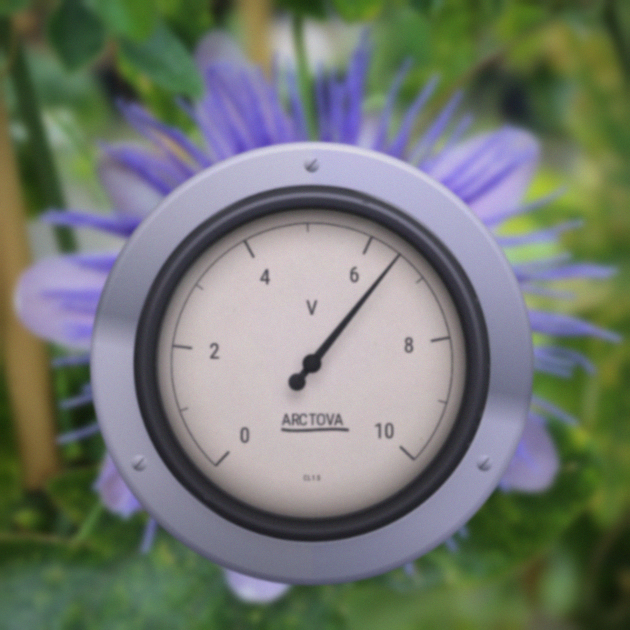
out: 6.5 V
